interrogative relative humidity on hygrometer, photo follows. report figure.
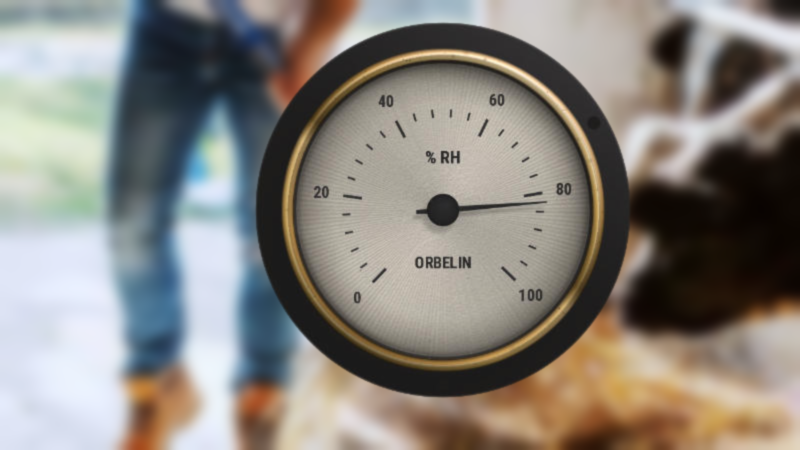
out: 82 %
